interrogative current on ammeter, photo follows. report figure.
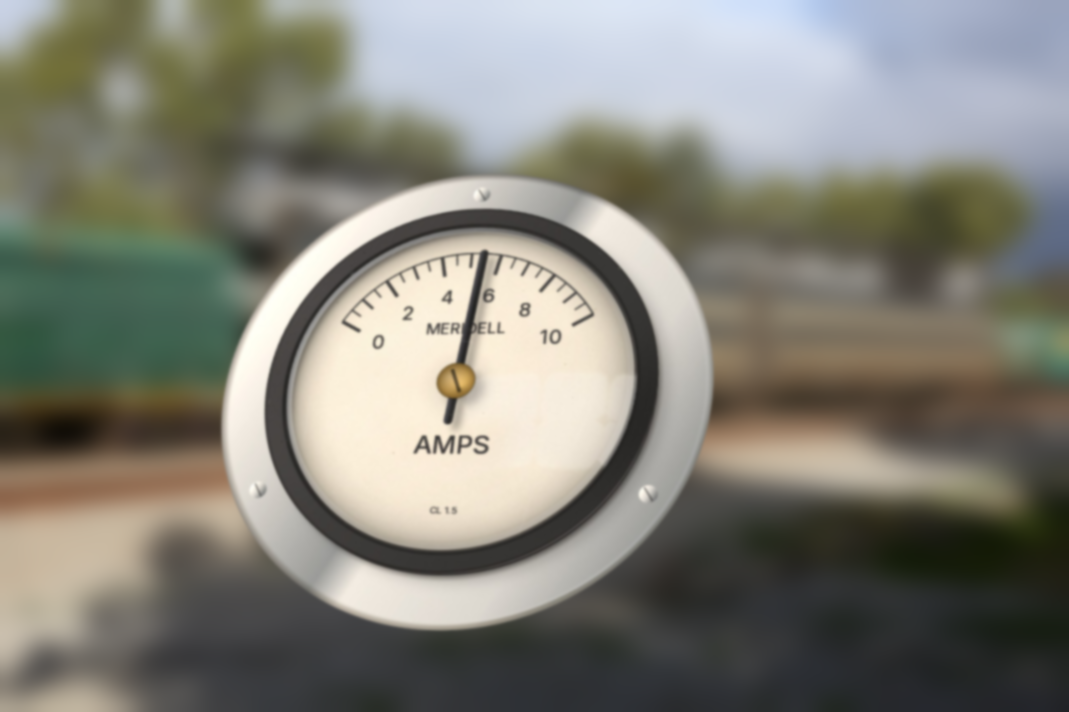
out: 5.5 A
